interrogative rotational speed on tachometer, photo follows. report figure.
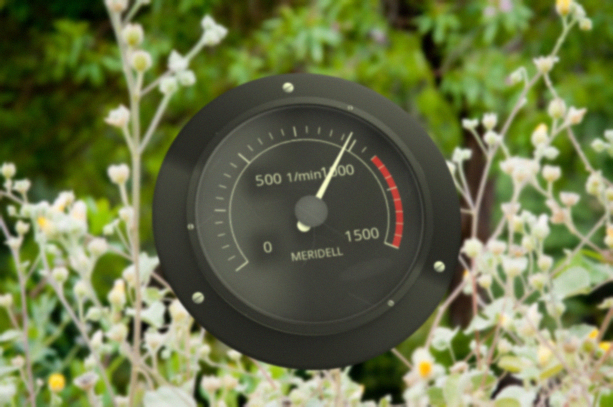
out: 975 rpm
